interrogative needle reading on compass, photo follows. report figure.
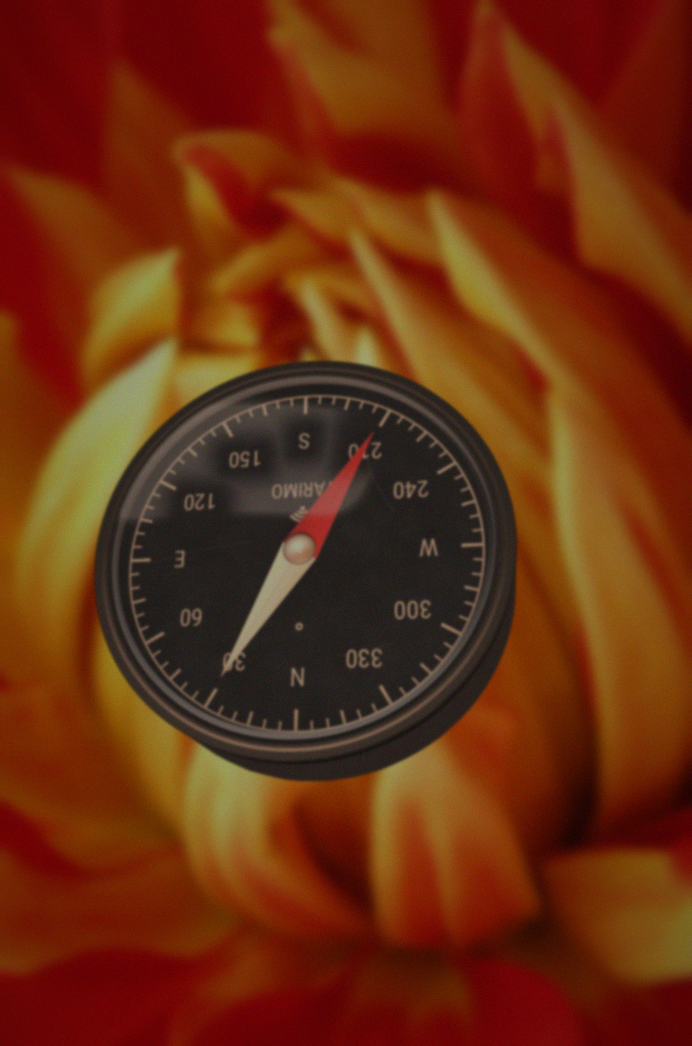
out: 210 °
